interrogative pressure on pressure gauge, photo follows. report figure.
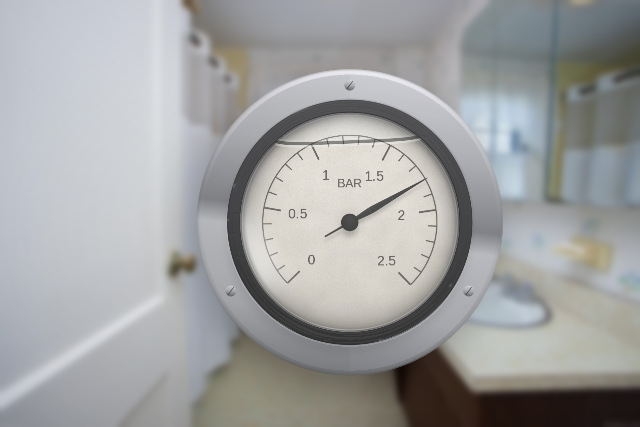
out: 1.8 bar
